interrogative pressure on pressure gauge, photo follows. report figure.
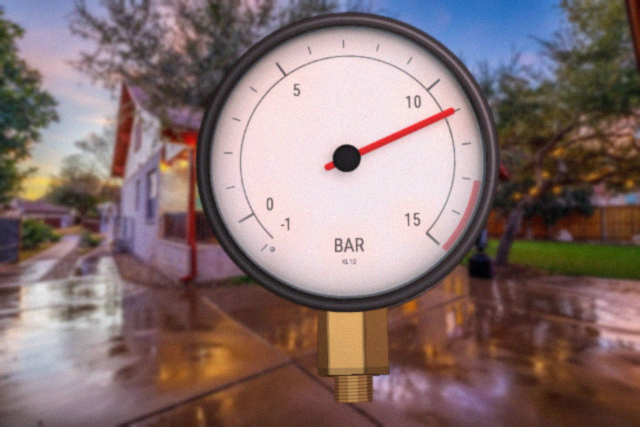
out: 11 bar
